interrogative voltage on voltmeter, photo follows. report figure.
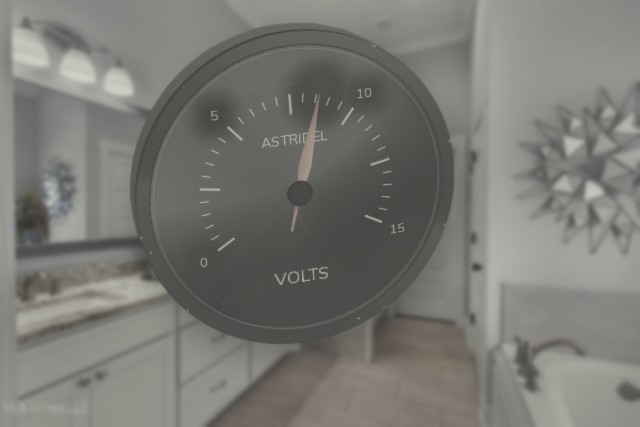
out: 8.5 V
